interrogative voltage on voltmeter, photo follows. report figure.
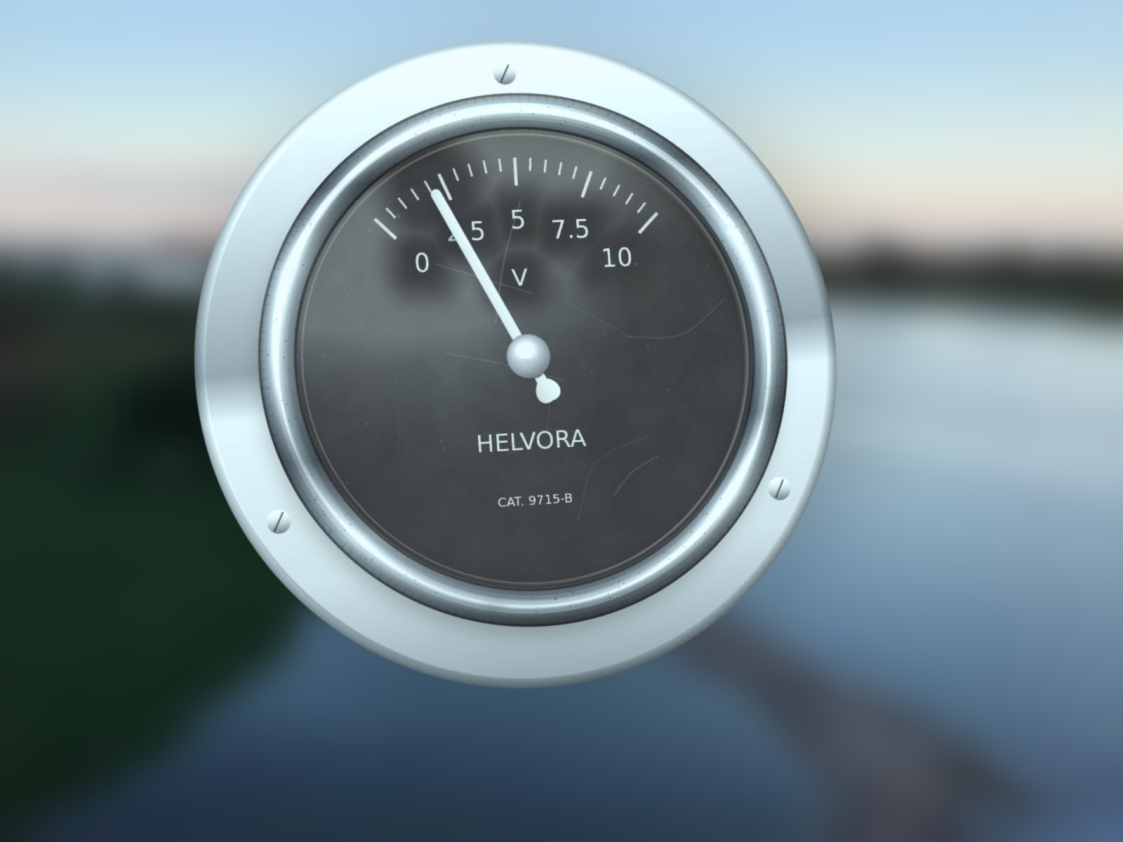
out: 2 V
